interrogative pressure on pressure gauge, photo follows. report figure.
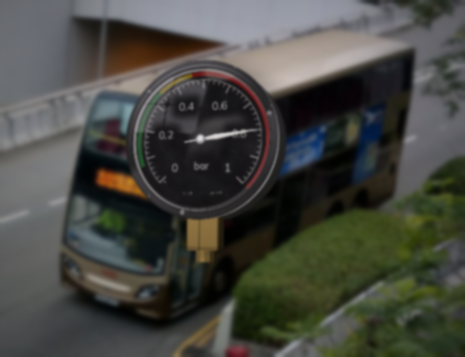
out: 0.8 bar
